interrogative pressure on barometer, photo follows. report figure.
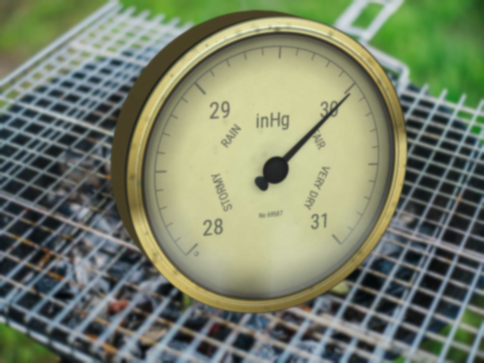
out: 30 inHg
